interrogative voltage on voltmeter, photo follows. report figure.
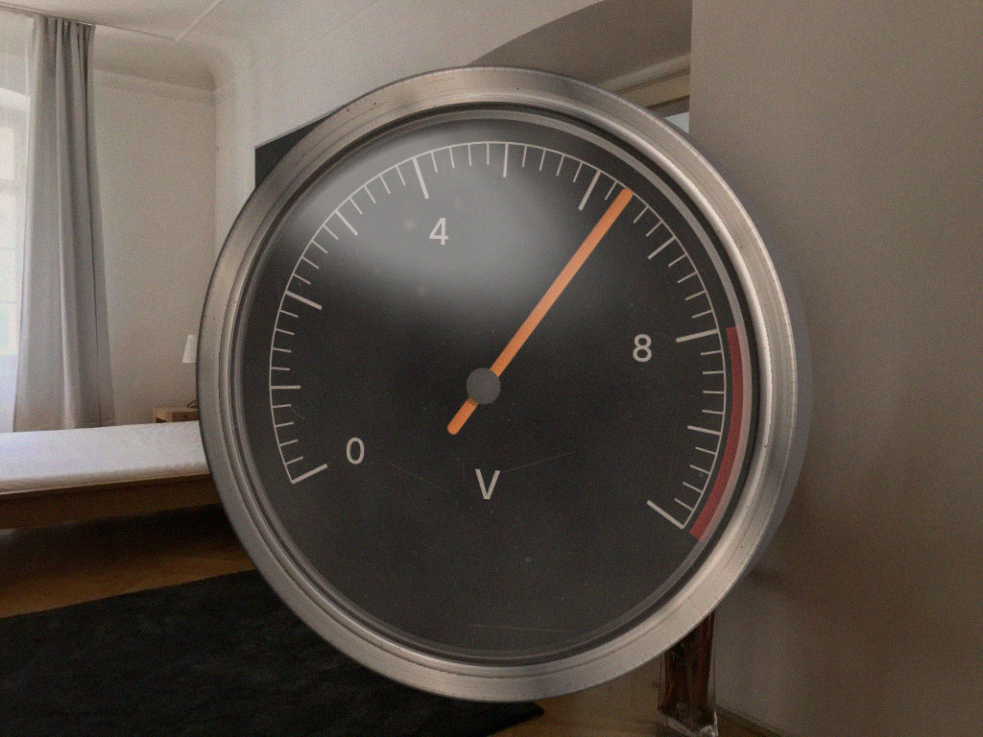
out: 6.4 V
